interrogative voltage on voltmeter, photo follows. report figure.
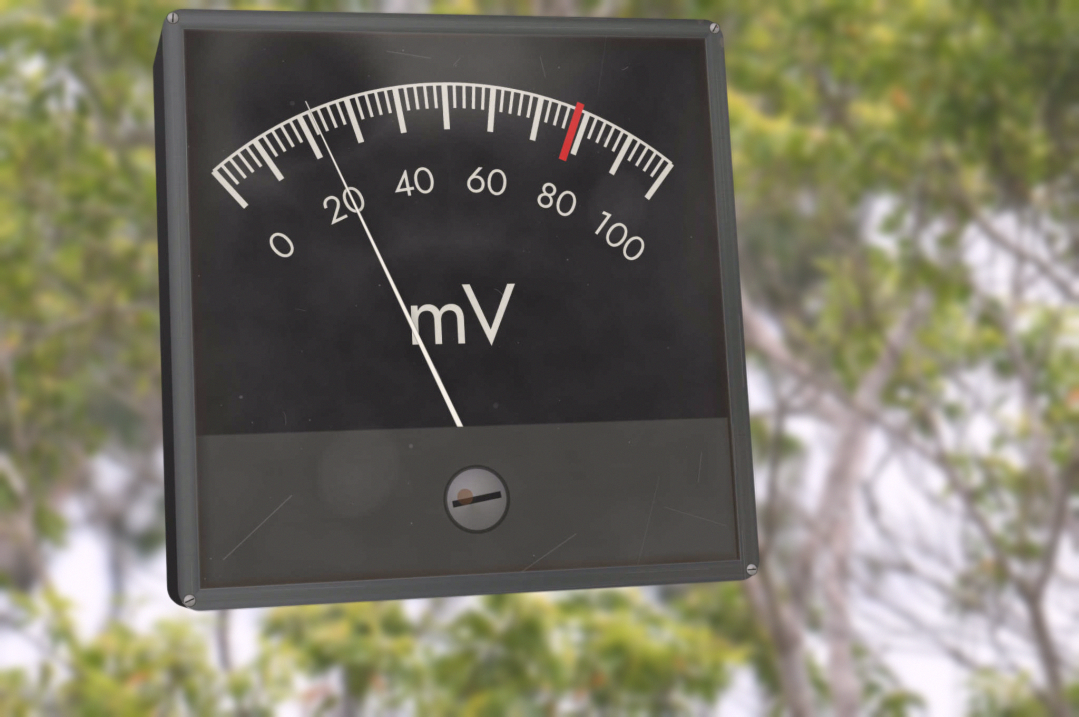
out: 22 mV
